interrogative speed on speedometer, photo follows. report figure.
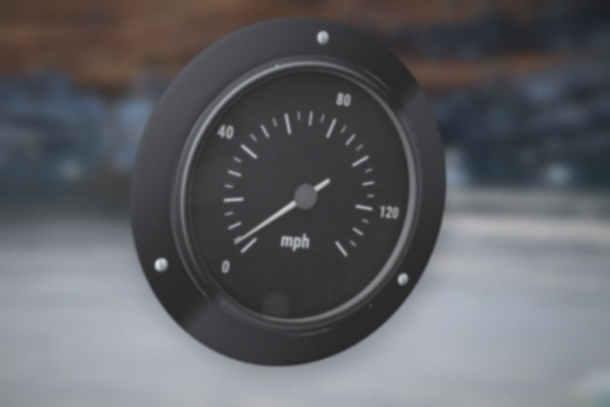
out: 5 mph
